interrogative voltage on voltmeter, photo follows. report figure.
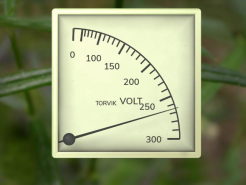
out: 265 V
